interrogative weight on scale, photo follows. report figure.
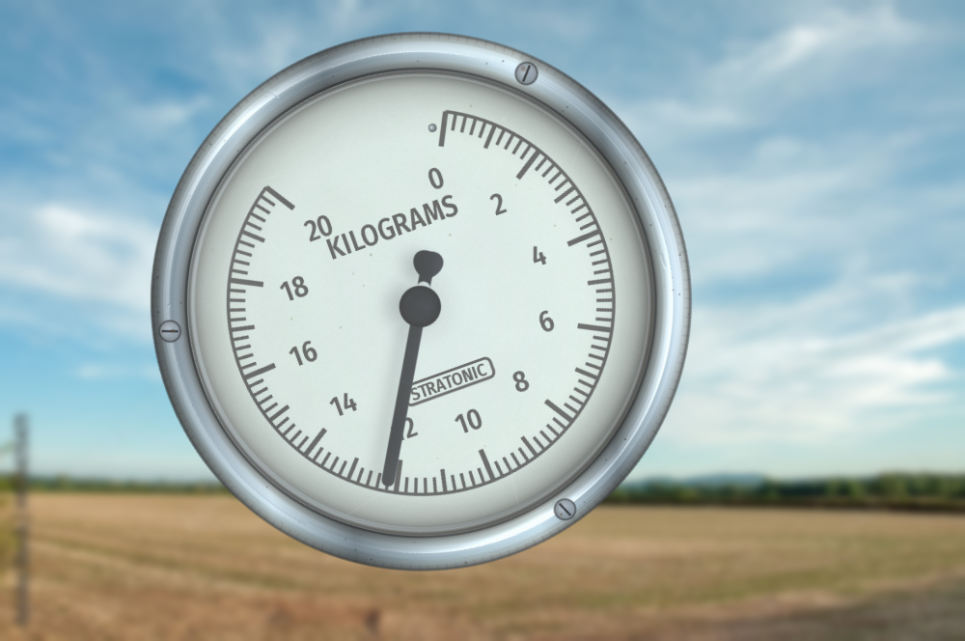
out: 12.2 kg
